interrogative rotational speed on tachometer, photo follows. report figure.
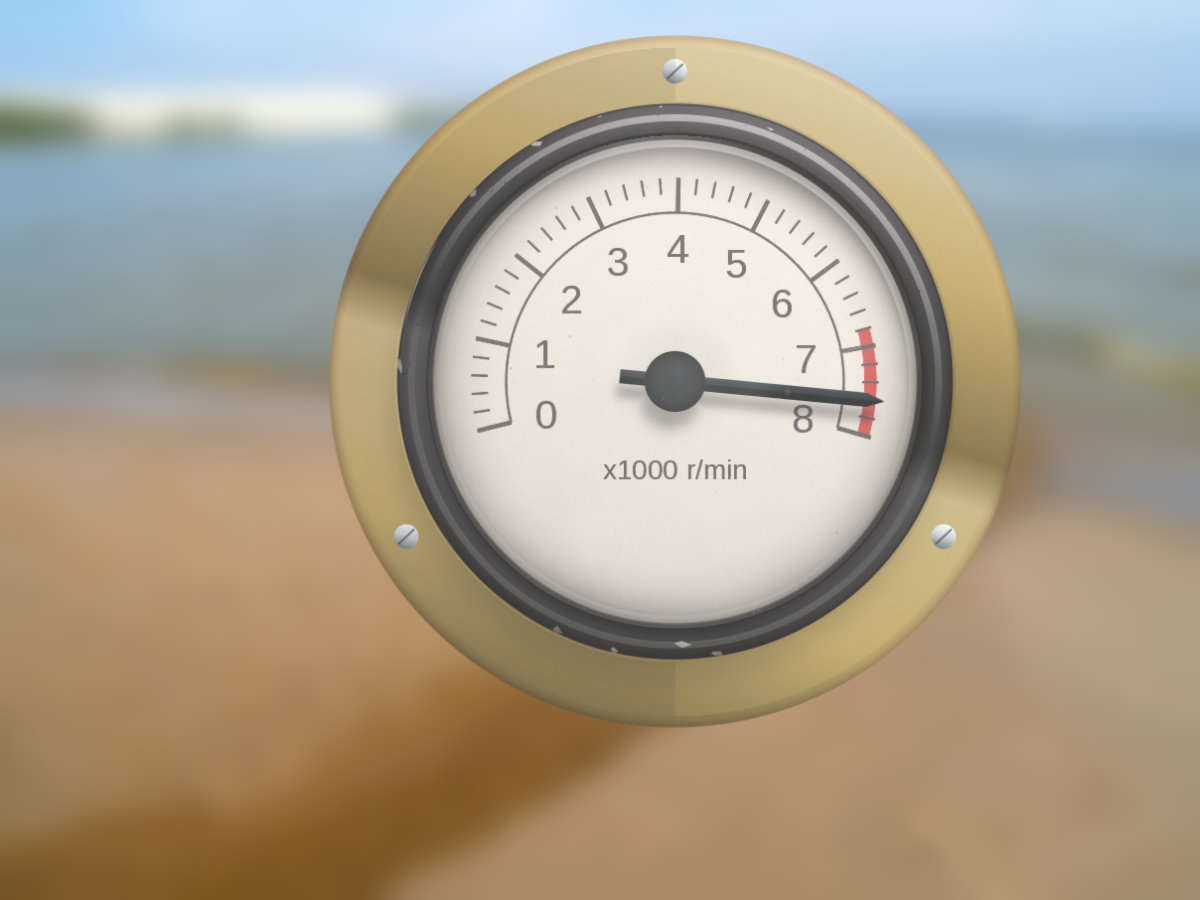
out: 7600 rpm
